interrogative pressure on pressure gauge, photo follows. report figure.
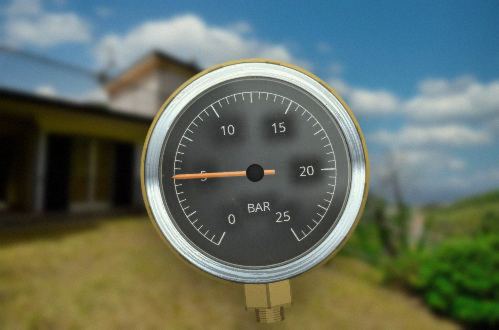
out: 5 bar
